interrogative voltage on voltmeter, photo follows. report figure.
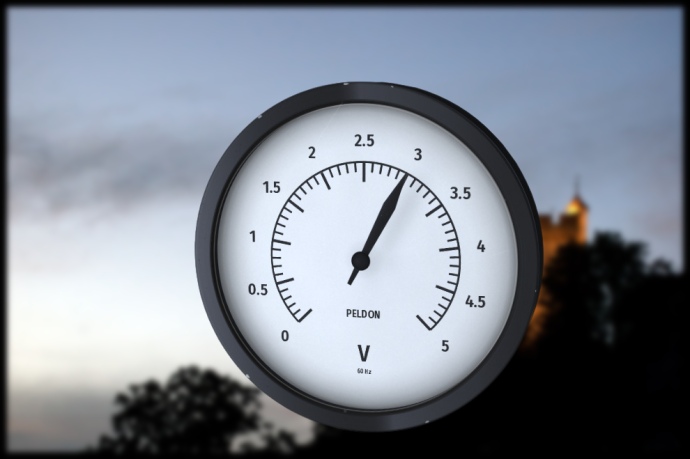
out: 3 V
